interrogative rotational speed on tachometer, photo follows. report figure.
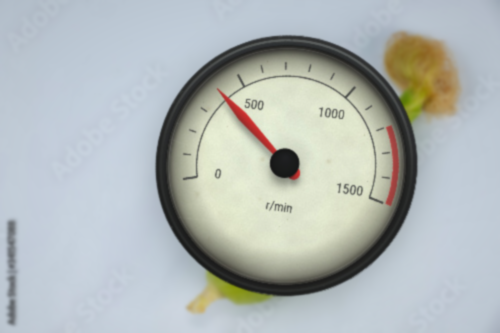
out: 400 rpm
